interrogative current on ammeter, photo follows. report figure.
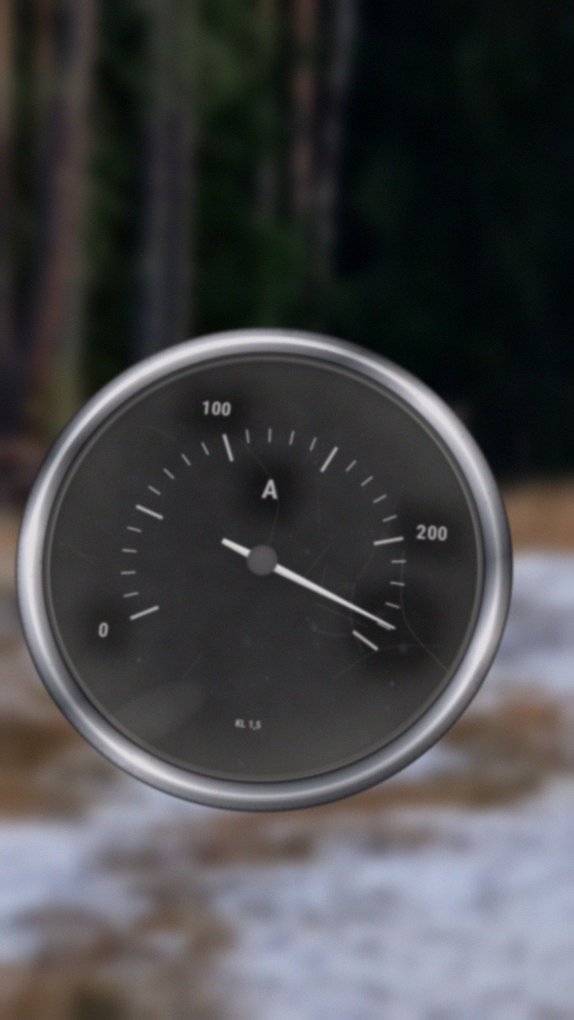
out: 240 A
